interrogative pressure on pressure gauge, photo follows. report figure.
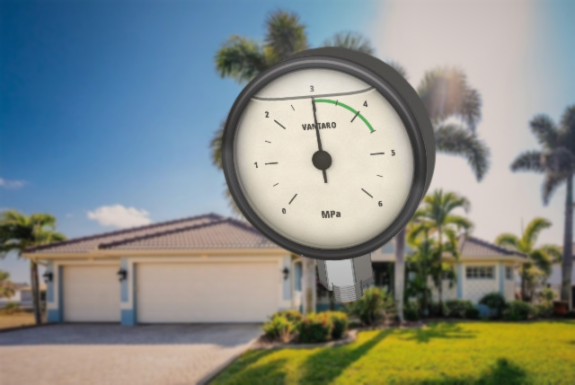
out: 3 MPa
